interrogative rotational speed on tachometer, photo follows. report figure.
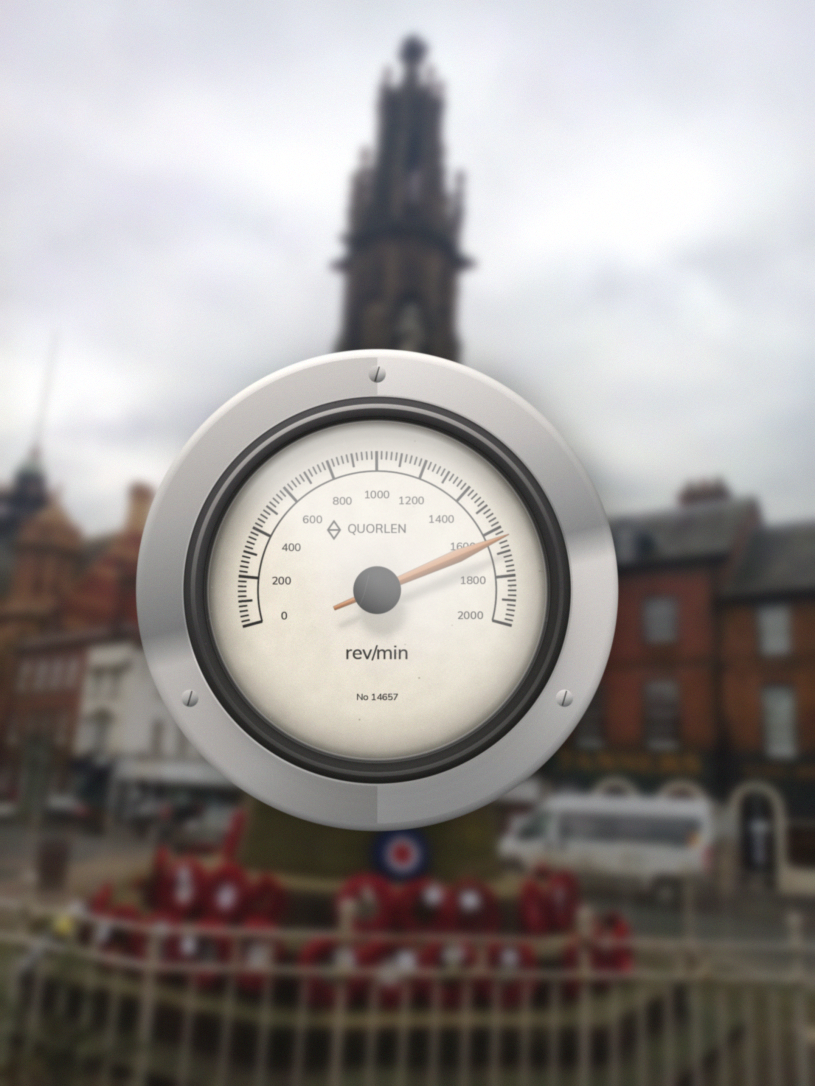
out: 1640 rpm
